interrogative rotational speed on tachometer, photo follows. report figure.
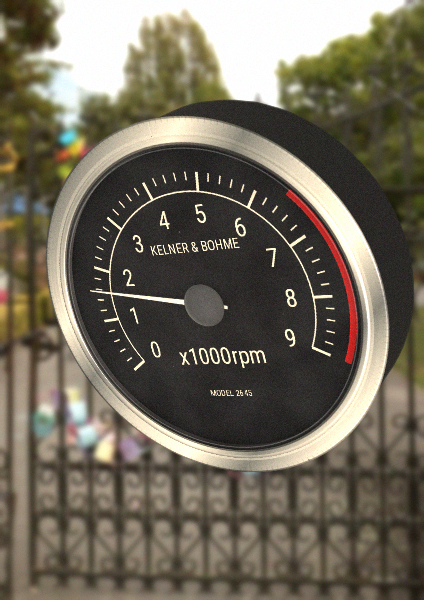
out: 1600 rpm
